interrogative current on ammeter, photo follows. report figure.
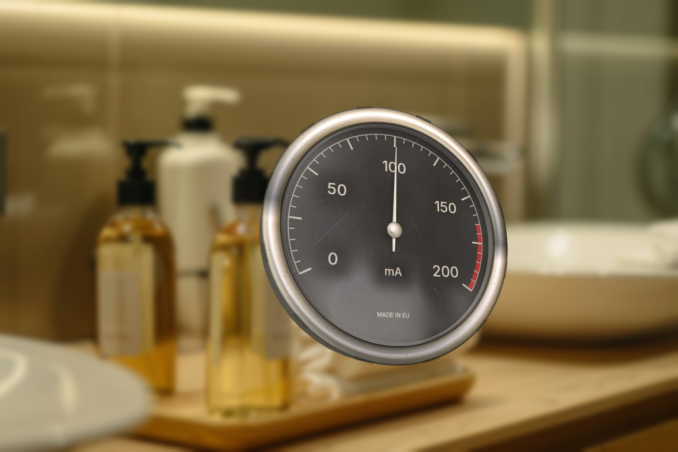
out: 100 mA
